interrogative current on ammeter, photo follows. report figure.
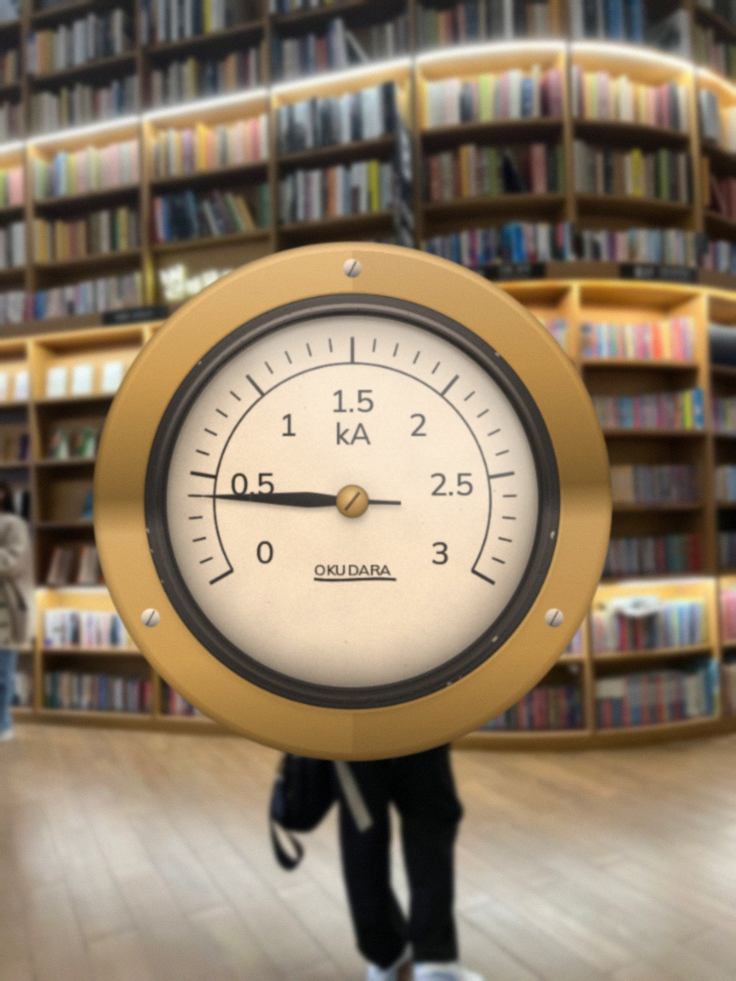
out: 0.4 kA
